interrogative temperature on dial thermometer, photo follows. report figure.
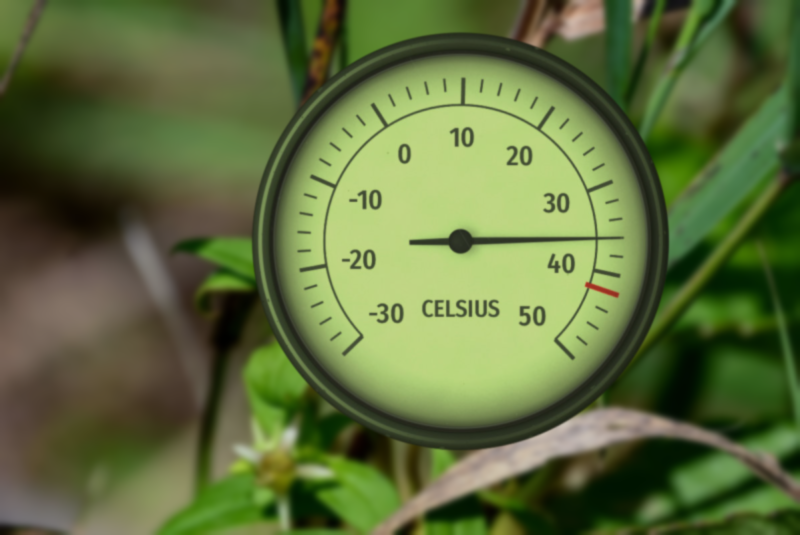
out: 36 °C
